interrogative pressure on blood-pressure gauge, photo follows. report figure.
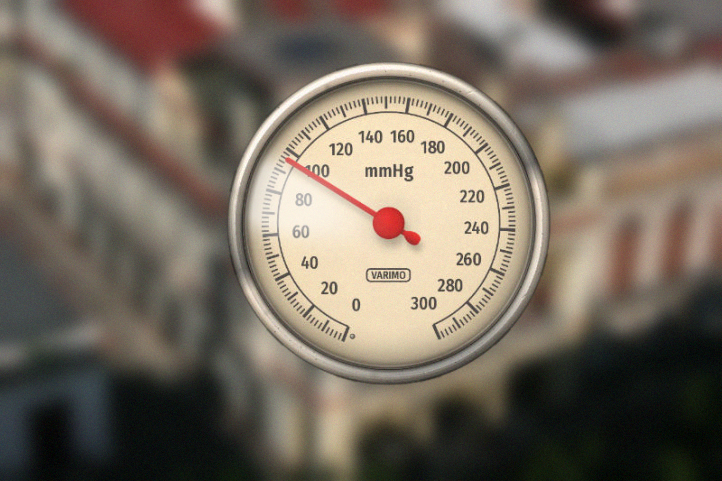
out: 96 mmHg
